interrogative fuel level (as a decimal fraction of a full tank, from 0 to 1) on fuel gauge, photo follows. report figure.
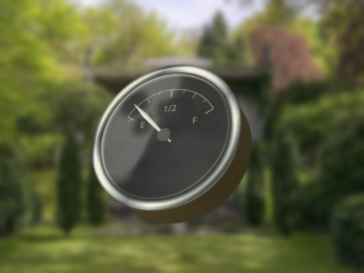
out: 0.125
